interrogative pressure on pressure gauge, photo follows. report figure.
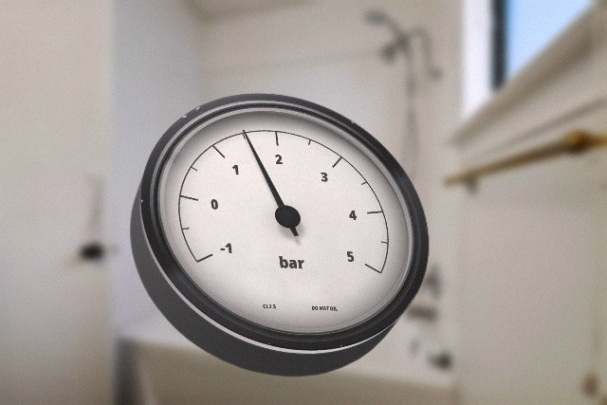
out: 1.5 bar
